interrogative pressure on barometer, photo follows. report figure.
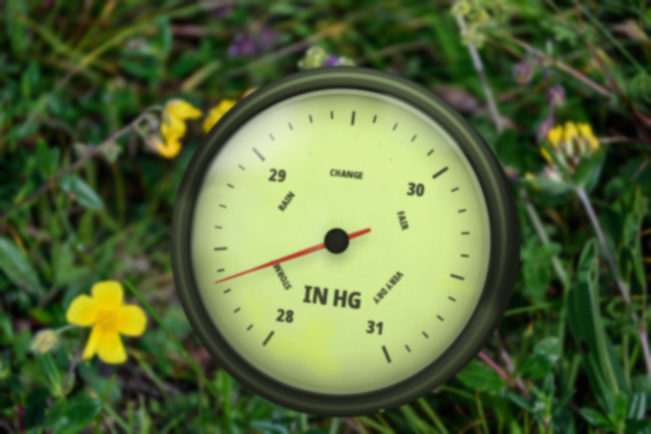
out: 28.35 inHg
